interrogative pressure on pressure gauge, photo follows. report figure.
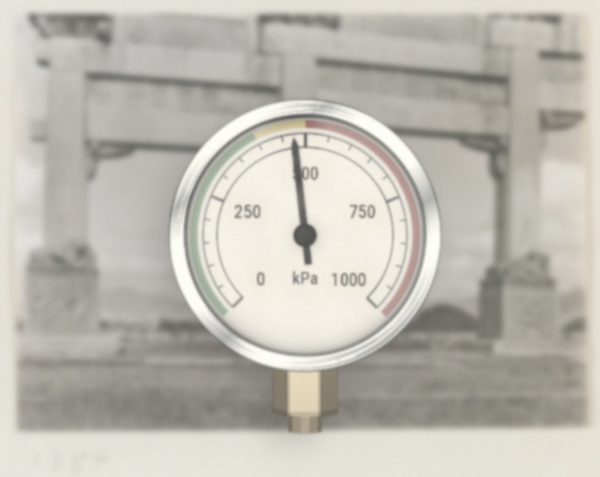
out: 475 kPa
